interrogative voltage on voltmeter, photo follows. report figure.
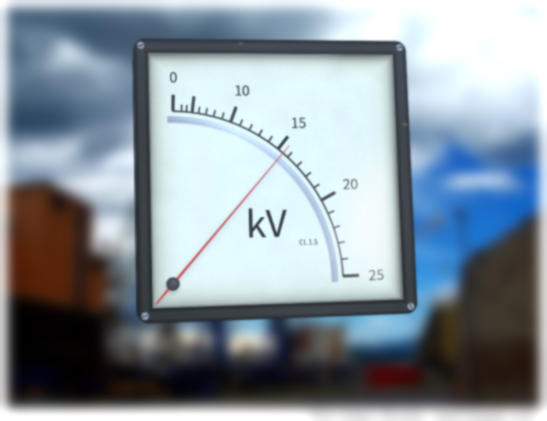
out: 15.5 kV
